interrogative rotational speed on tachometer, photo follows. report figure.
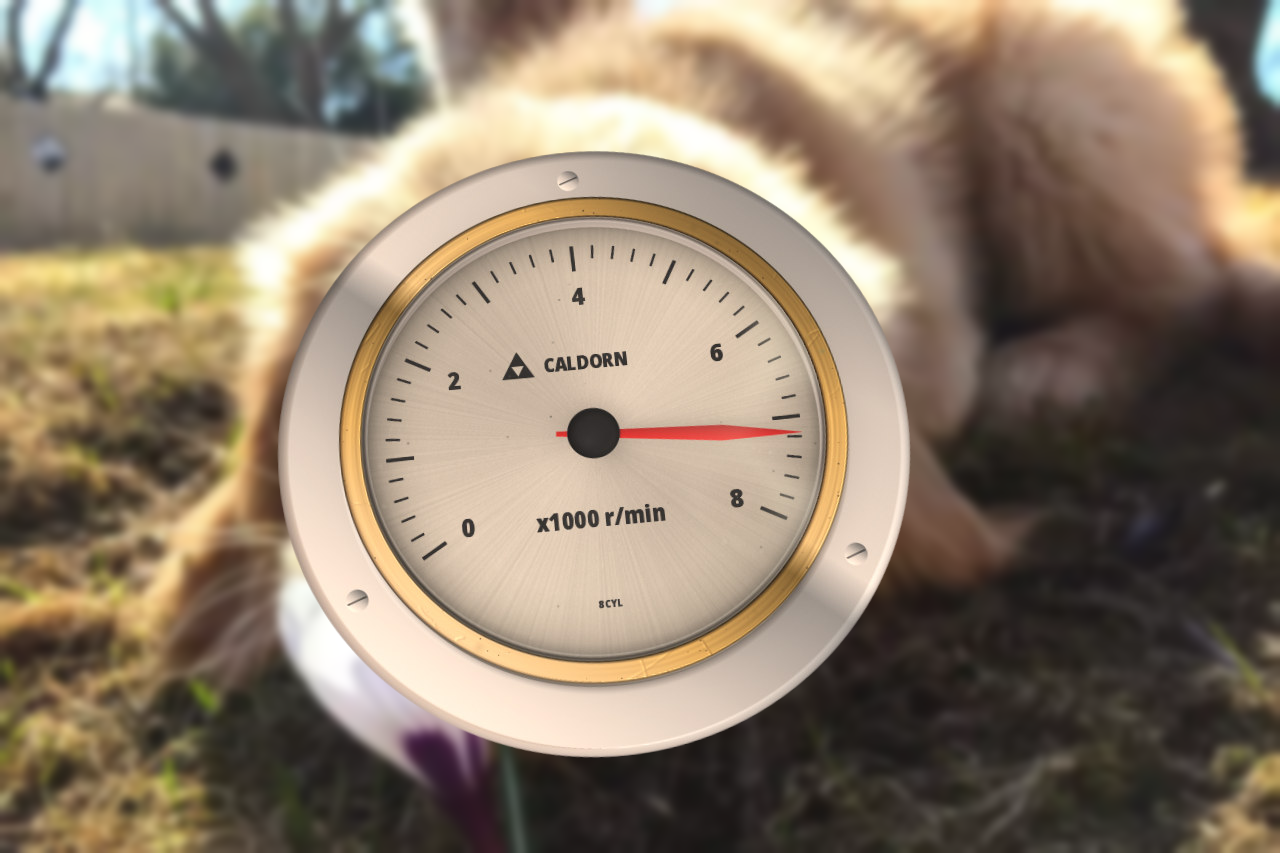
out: 7200 rpm
